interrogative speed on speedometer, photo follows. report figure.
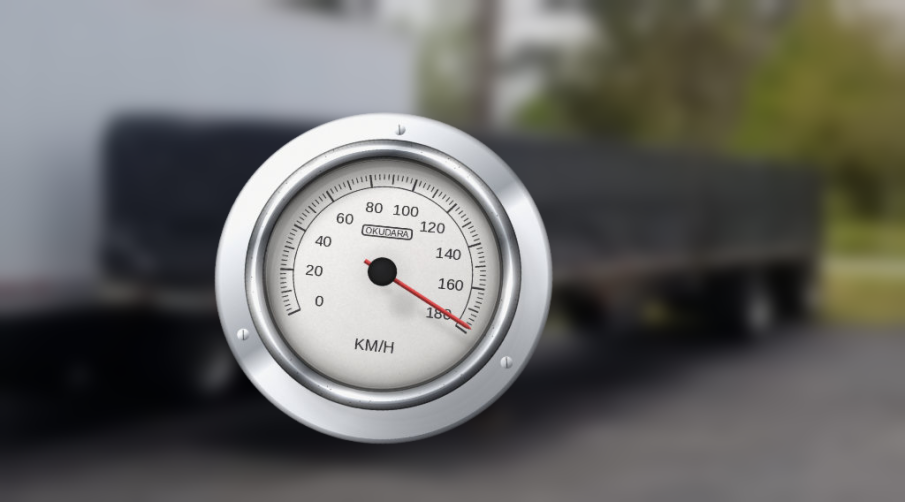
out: 178 km/h
